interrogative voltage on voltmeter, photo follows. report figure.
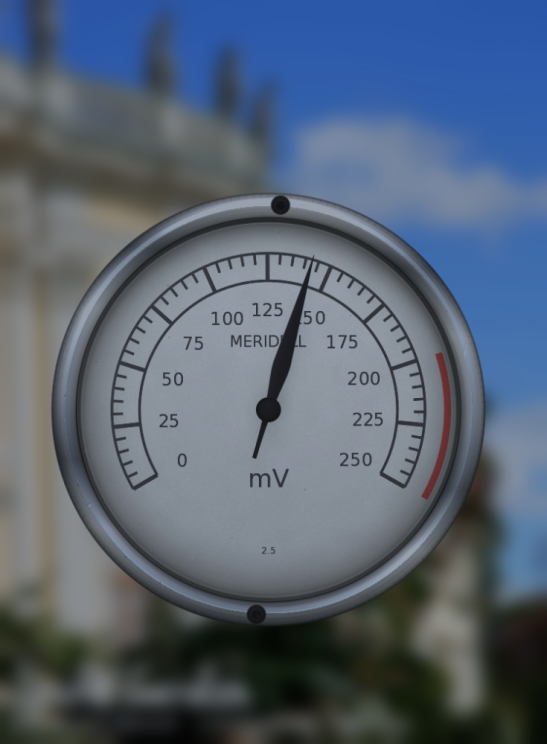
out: 142.5 mV
